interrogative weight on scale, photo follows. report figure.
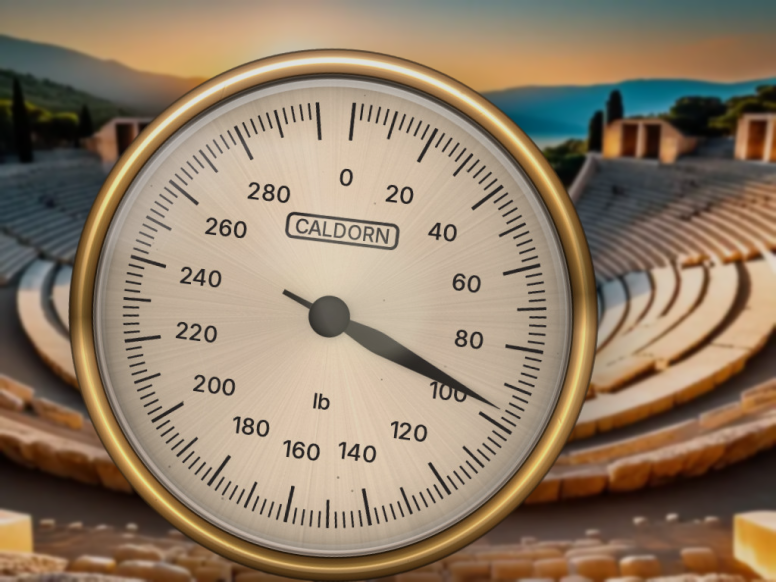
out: 96 lb
